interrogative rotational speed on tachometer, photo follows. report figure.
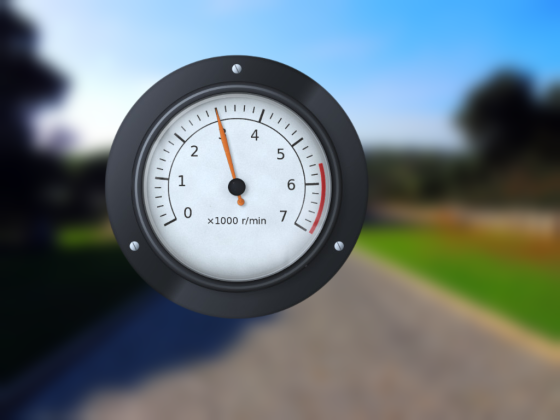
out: 3000 rpm
